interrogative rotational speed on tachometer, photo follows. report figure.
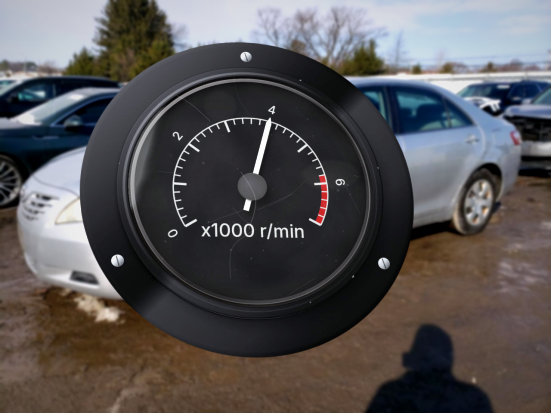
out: 4000 rpm
